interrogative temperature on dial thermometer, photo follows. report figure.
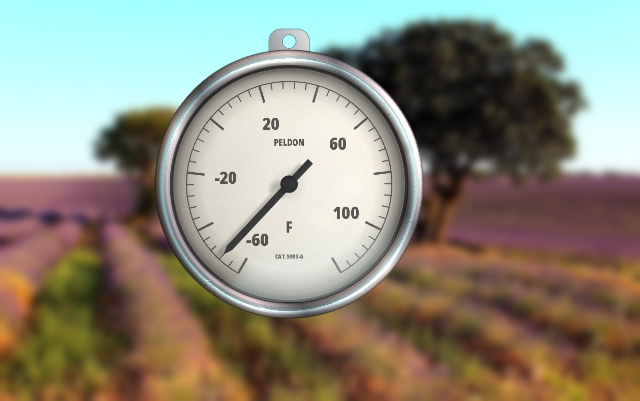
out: -52 °F
